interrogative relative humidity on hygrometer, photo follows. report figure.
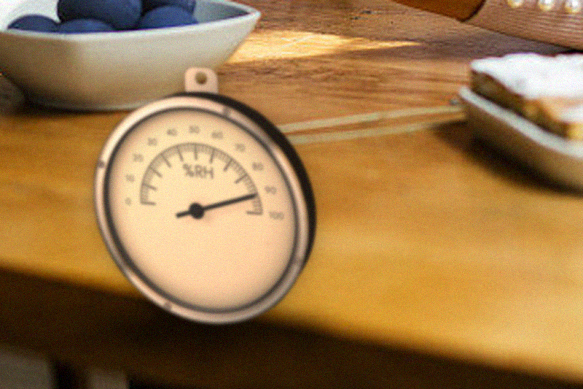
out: 90 %
